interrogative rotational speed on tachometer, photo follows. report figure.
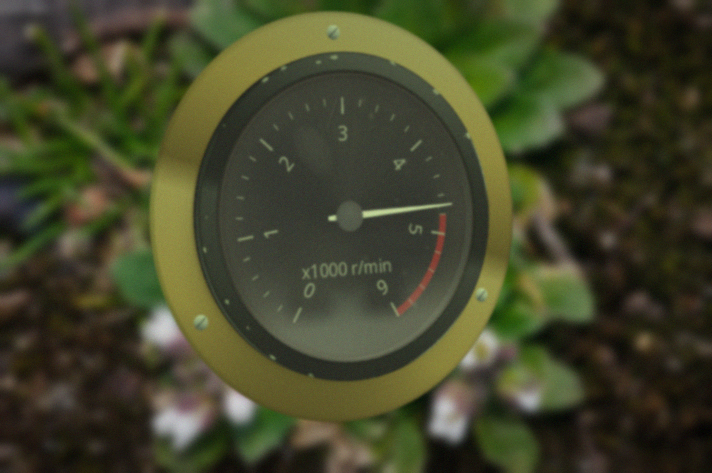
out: 4700 rpm
